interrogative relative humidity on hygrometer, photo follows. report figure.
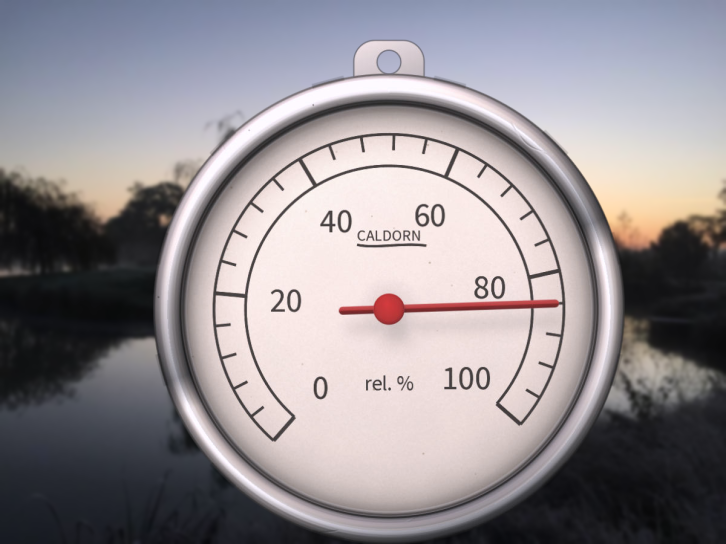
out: 84 %
